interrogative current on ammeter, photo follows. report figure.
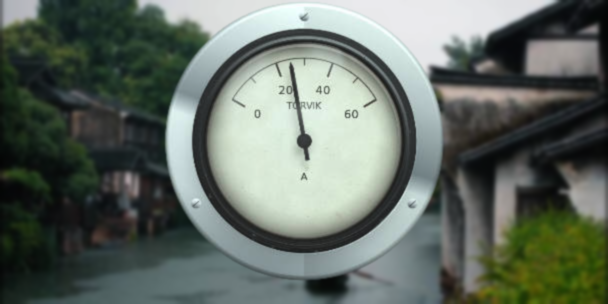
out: 25 A
